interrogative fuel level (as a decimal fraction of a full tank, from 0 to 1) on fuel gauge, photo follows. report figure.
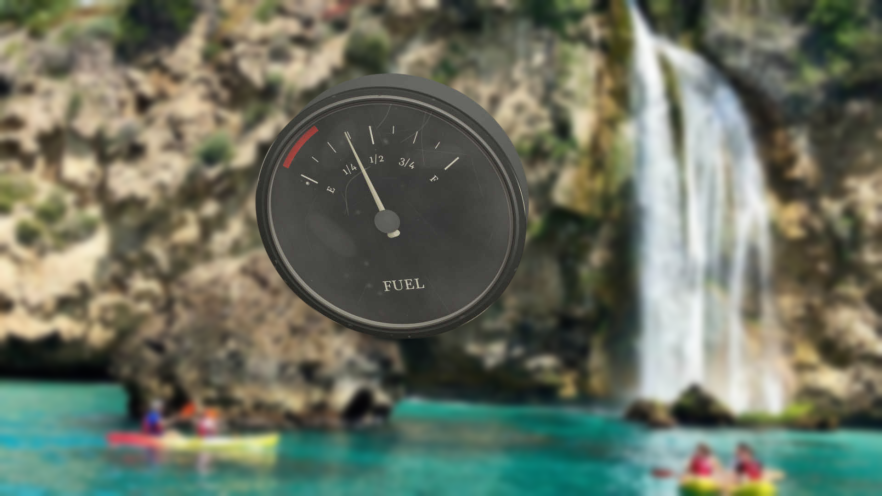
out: 0.375
